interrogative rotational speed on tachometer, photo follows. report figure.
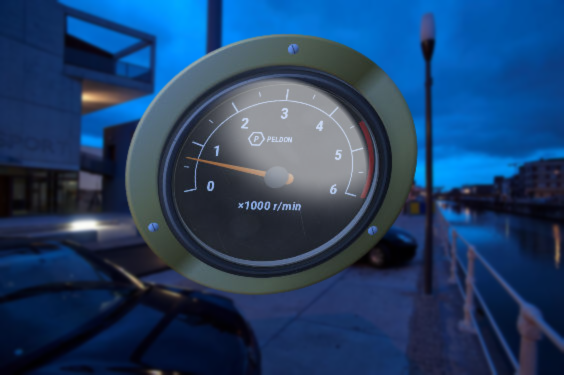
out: 750 rpm
